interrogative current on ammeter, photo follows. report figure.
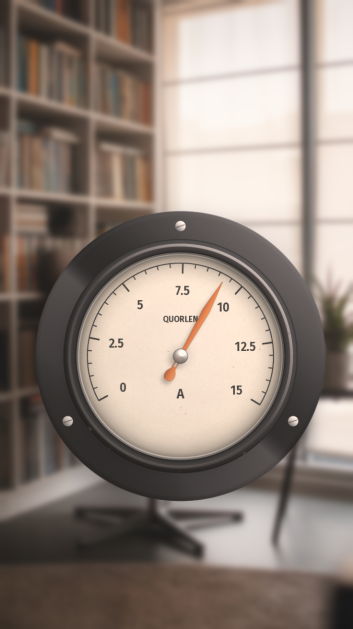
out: 9.25 A
